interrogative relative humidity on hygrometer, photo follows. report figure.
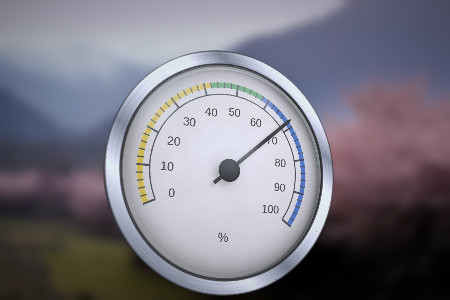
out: 68 %
